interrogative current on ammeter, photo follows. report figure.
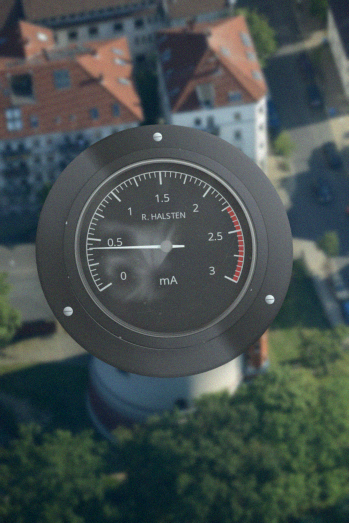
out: 0.4 mA
